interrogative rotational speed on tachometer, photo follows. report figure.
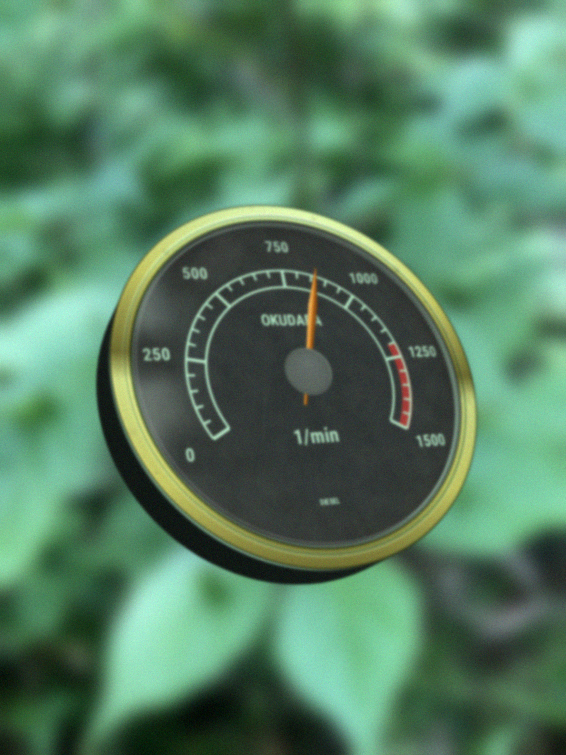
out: 850 rpm
